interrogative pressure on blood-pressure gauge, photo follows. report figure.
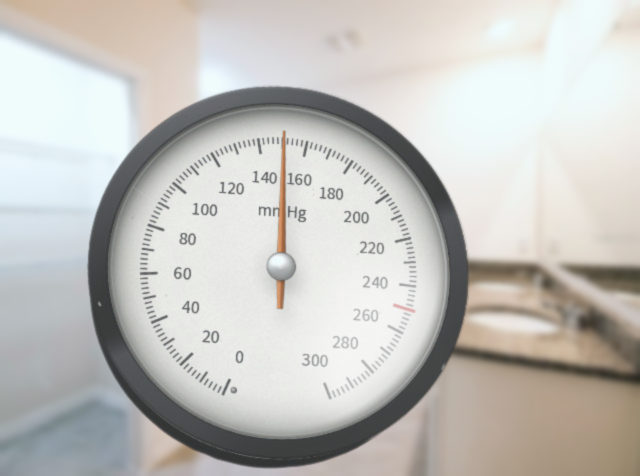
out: 150 mmHg
